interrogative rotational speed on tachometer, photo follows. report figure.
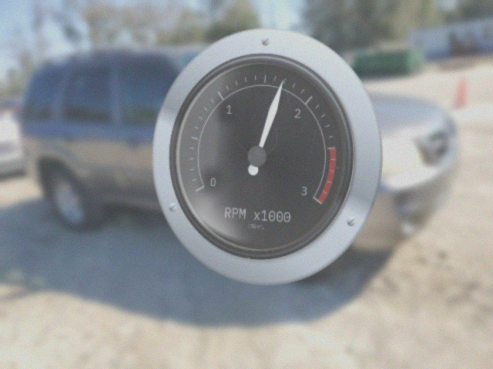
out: 1700 rpm
